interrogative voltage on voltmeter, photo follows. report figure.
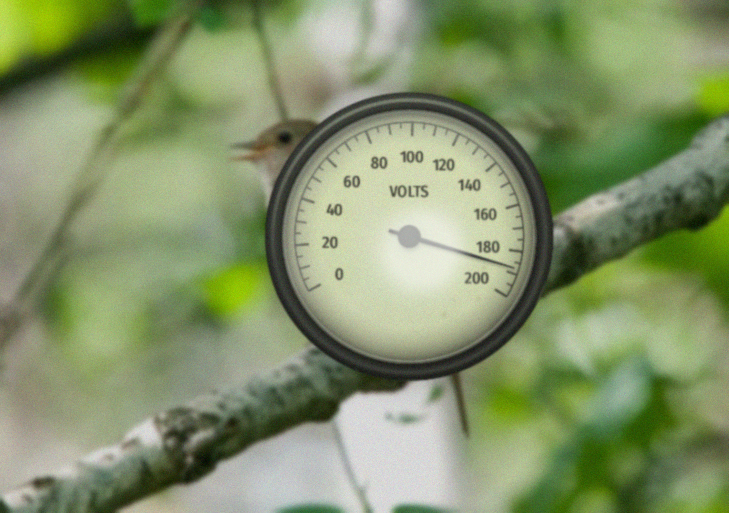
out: 187.5 V
